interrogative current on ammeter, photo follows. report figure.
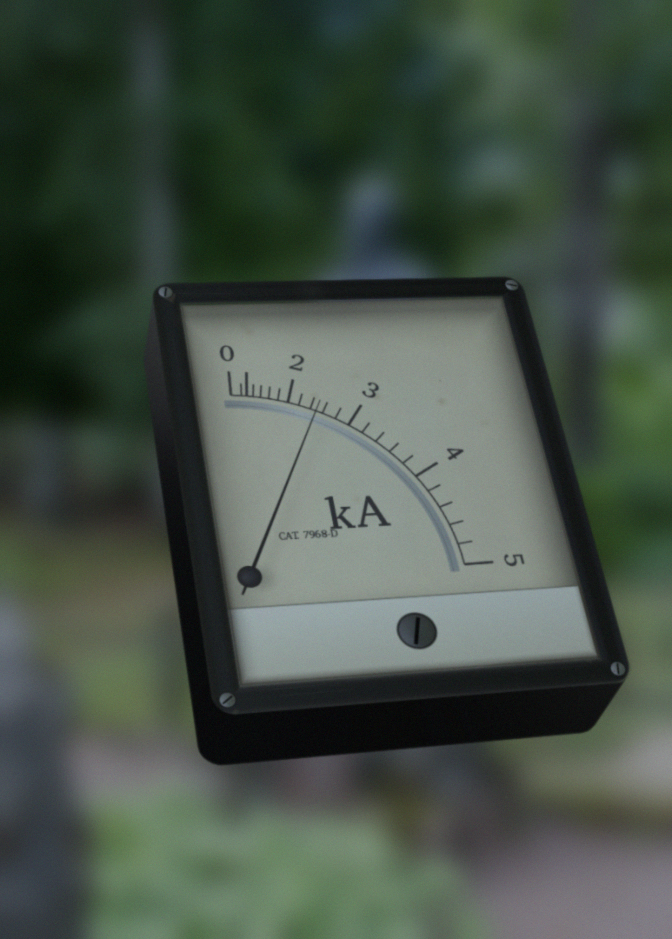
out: 2.5 kA
